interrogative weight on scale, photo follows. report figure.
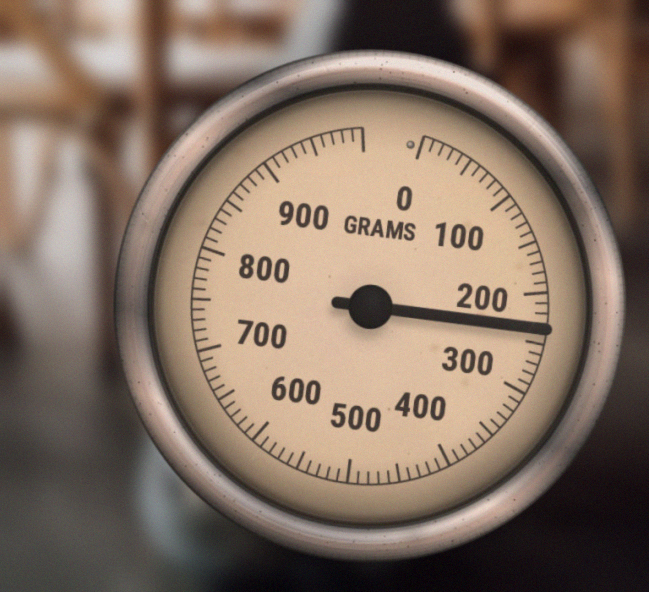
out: 235 g
